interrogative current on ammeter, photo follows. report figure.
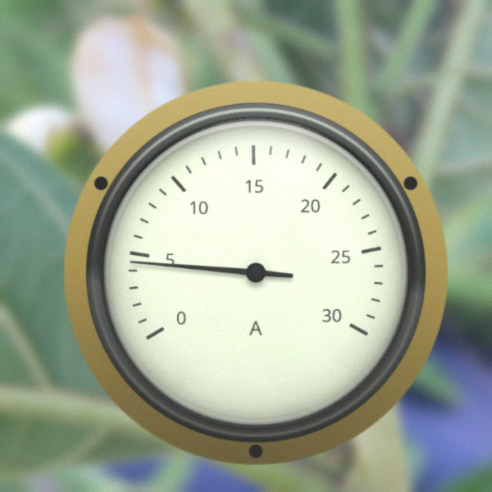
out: 4.5 A
